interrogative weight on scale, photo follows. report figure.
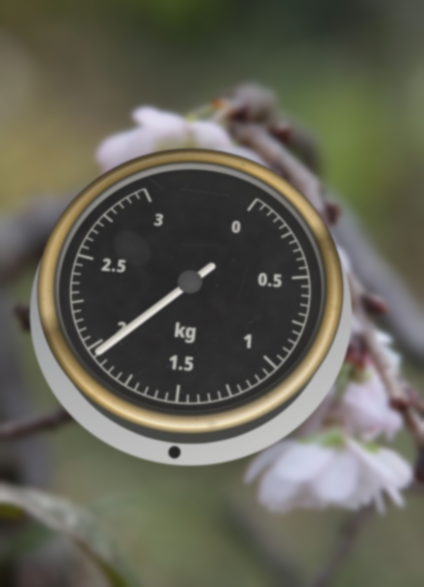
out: 1.95 kg
